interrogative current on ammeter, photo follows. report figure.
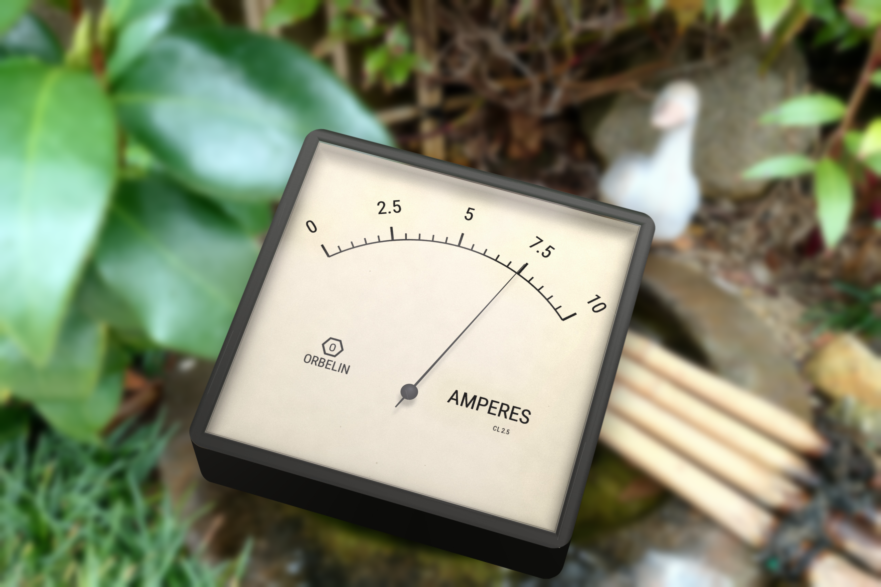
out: 7.5 A
